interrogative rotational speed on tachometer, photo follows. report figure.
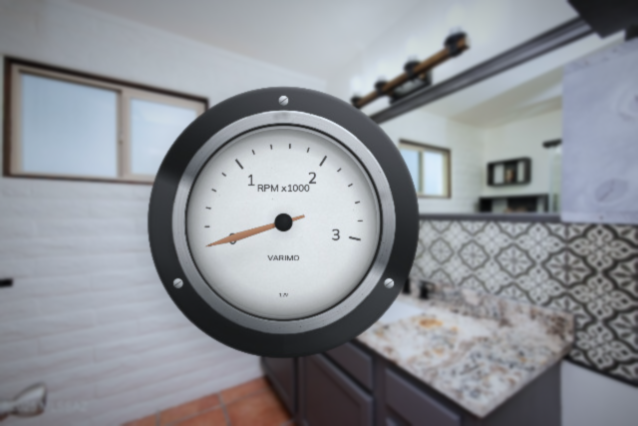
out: 0 rpm
